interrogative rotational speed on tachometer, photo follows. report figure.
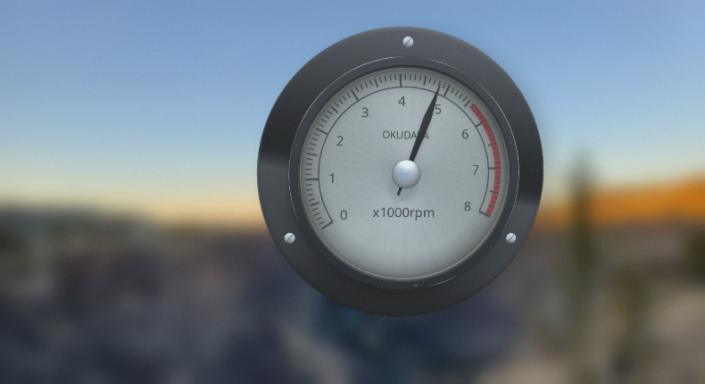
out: 4800 rpm
